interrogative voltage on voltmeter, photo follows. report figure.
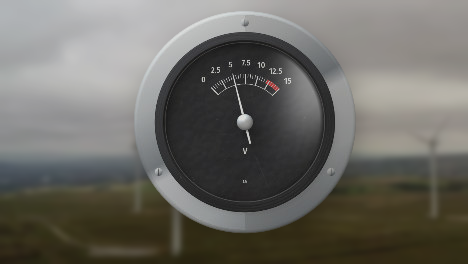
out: 5 V
